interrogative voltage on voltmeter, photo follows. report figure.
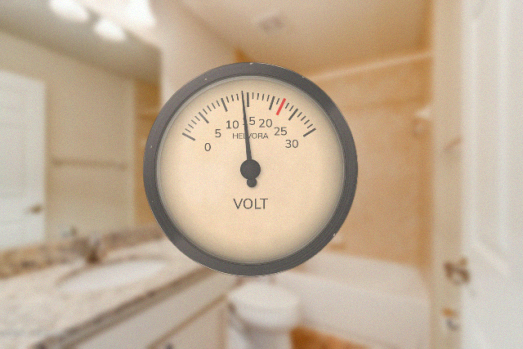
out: 14 V
